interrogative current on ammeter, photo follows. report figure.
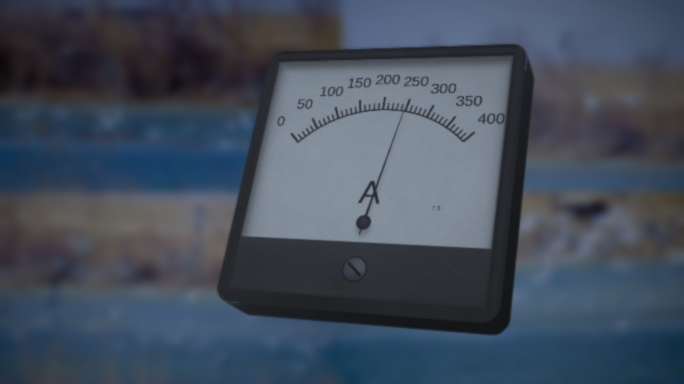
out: 250 A
